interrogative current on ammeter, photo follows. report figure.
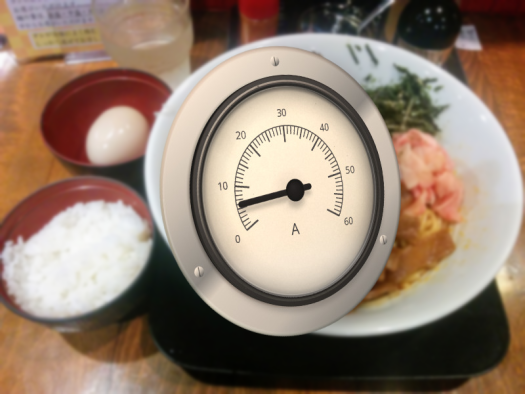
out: 6 A
